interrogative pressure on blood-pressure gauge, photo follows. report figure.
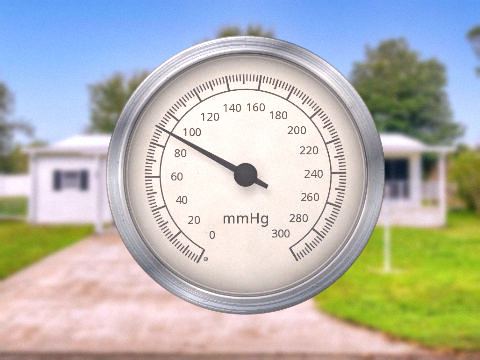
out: 90 mmHg
